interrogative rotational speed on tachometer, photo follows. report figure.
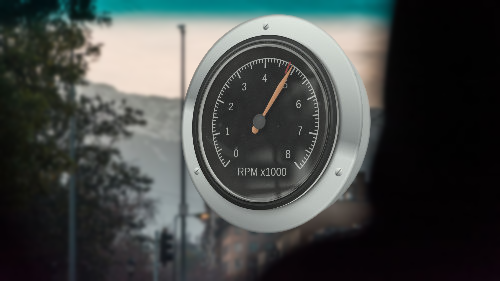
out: 5000 rpm
